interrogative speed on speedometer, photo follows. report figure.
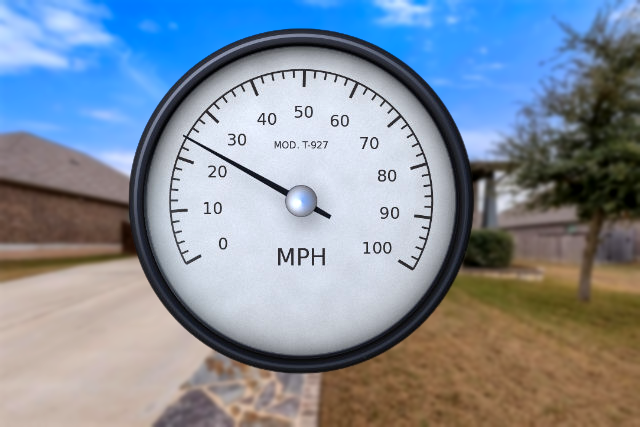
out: 24 mph
